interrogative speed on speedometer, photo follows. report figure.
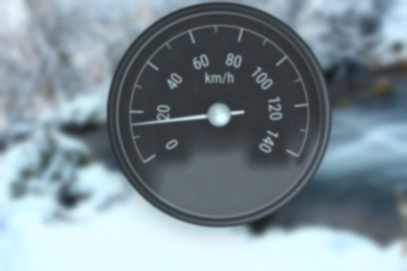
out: 15 km/h
